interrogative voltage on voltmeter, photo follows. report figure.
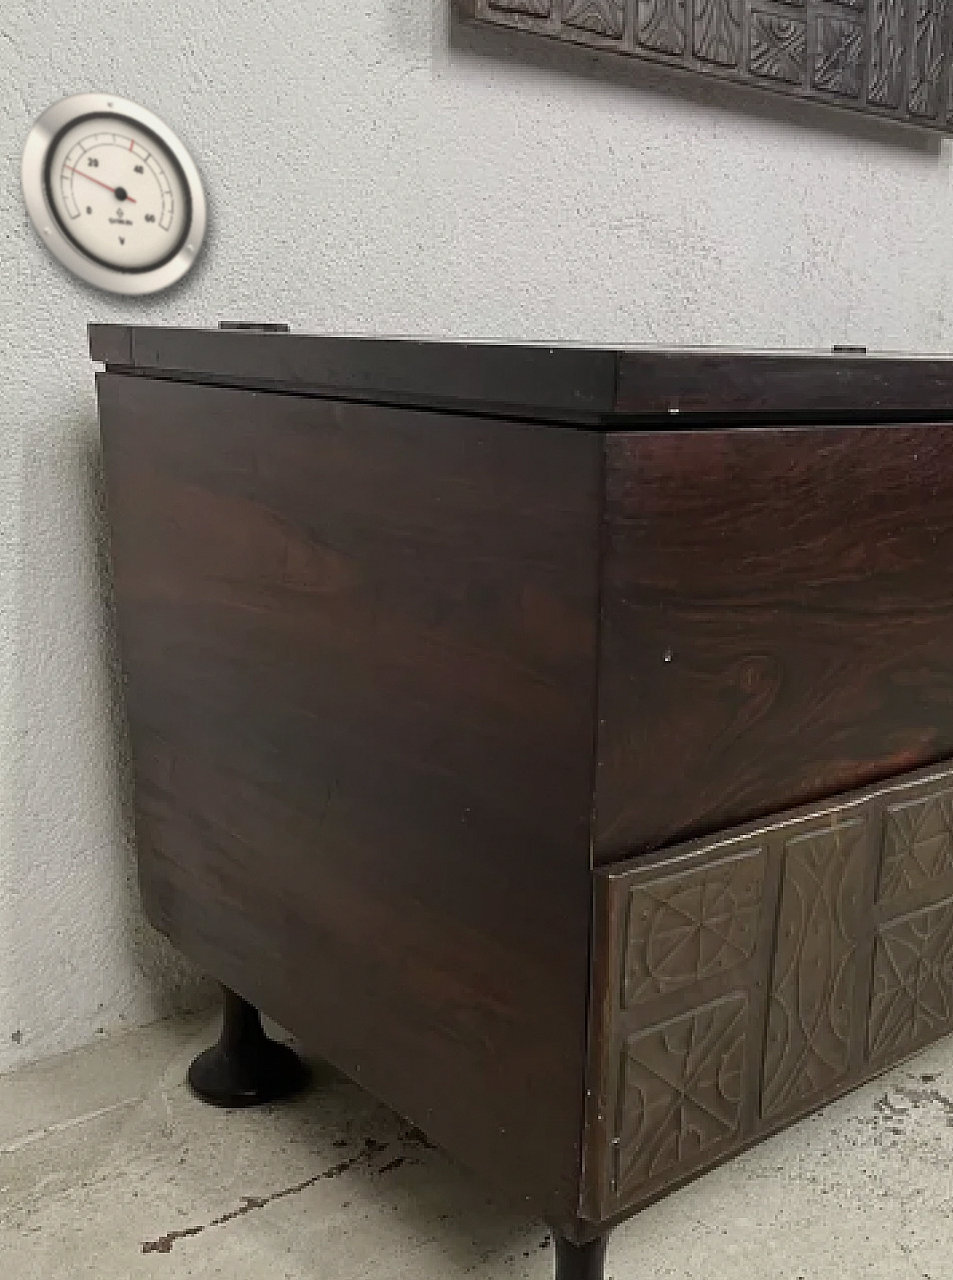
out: 12.5 V
